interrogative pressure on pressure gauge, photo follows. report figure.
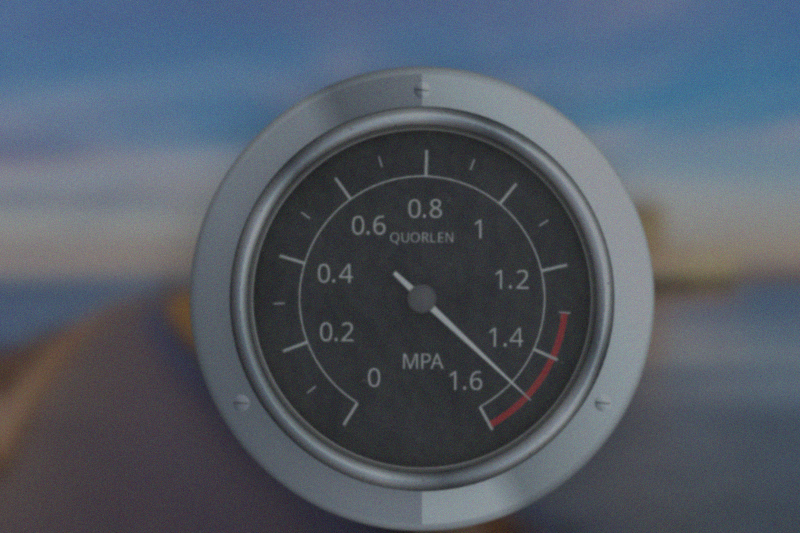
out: 1.5 MPa
